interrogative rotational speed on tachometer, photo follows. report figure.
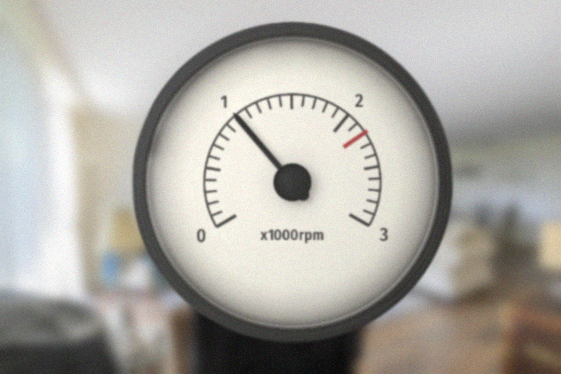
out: 1000 rpm
